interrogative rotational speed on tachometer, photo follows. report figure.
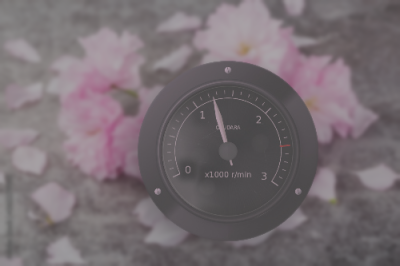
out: 1250 rpm
